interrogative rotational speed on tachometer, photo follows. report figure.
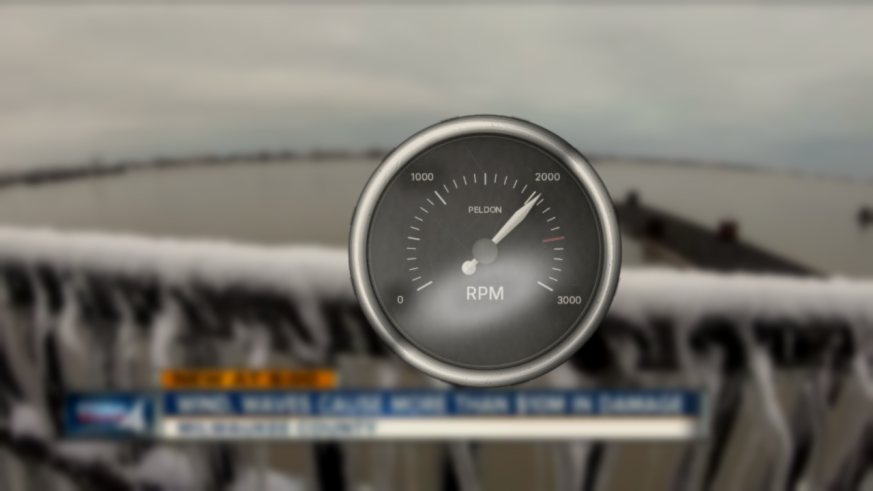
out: 2050 rpm
